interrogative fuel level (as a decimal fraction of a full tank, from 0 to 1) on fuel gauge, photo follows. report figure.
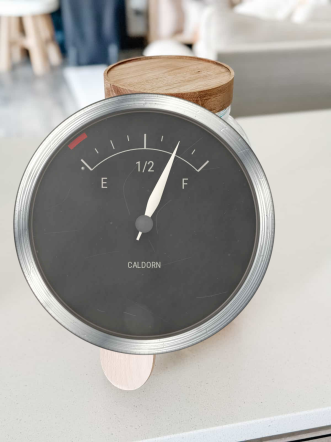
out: 0.75
